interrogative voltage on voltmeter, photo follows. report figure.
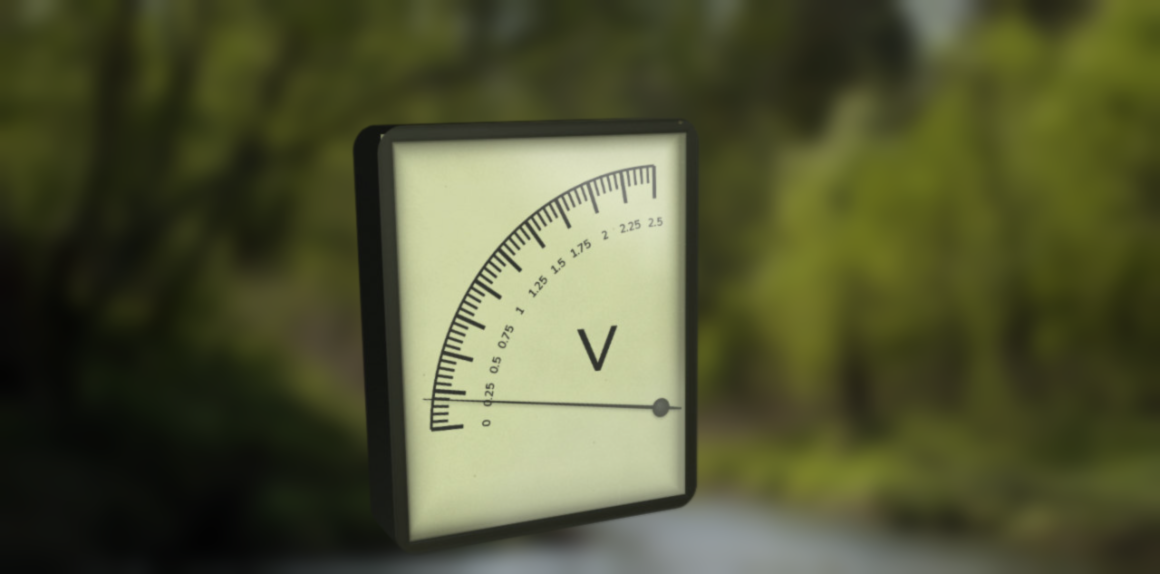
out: 0.2 V
